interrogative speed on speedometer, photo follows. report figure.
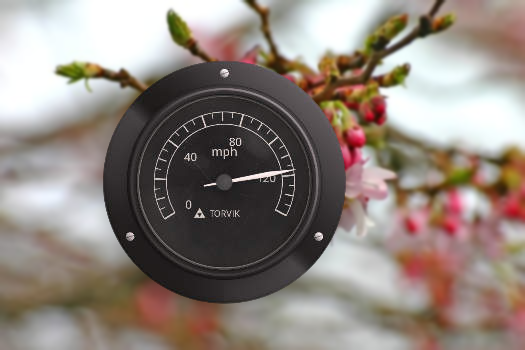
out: 117.5 mph
